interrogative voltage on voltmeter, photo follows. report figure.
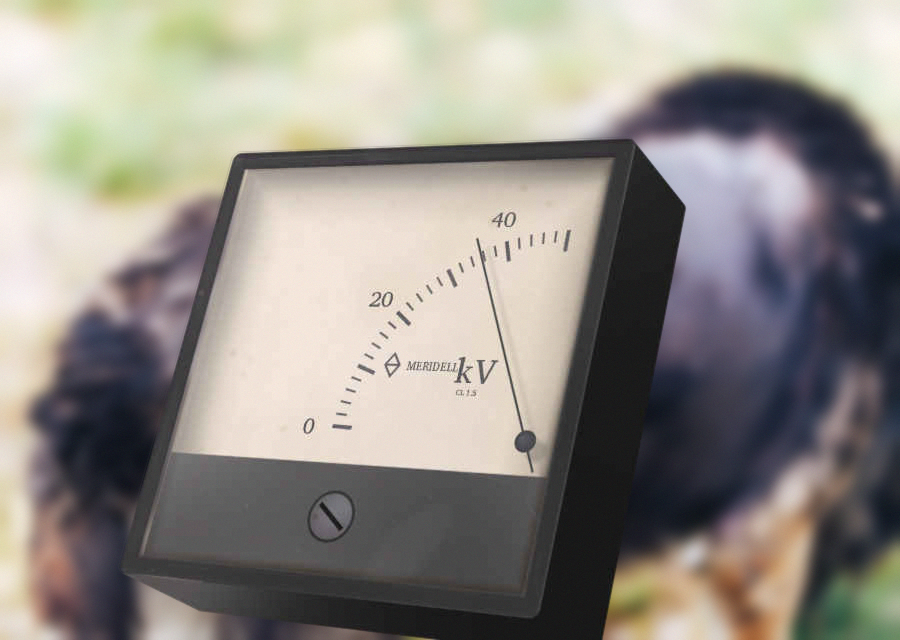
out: 36 kV
